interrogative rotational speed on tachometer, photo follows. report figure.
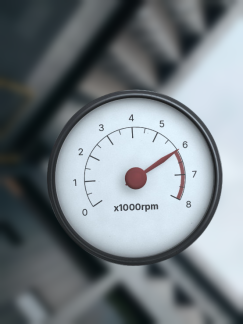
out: 6000 rpm
